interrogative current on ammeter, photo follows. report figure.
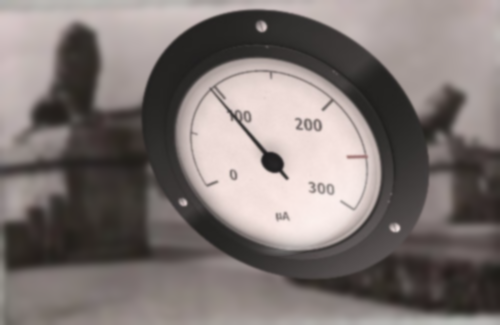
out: 100 µA
